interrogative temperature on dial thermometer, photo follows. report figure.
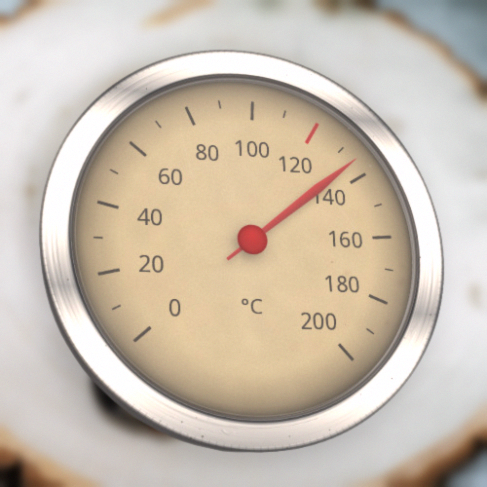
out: 135 °C
